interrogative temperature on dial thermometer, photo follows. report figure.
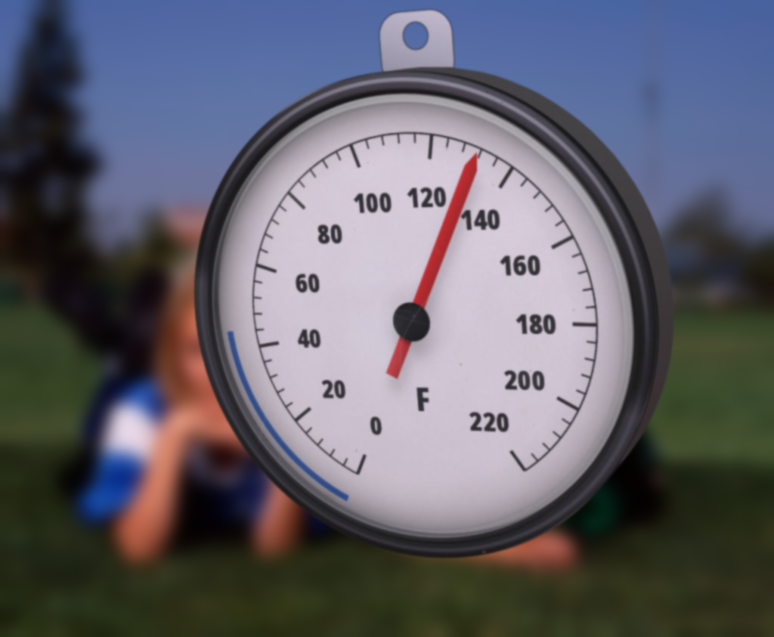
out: 132 °F
